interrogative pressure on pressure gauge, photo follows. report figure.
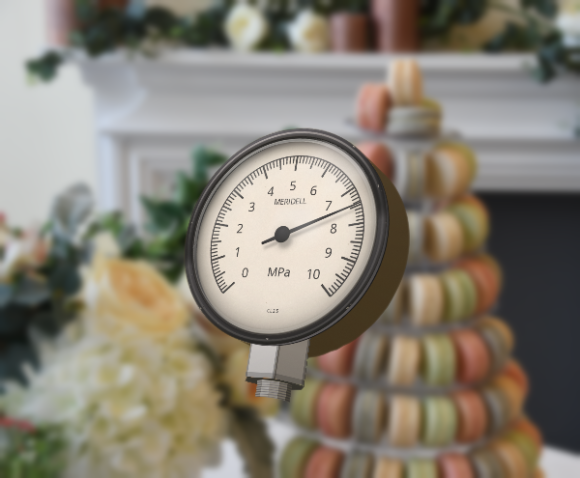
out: 7.5 MPa
